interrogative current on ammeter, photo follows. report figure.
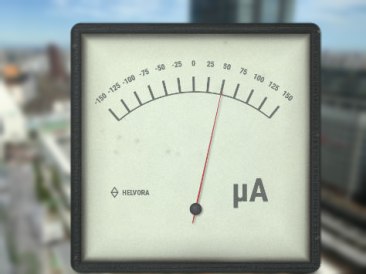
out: 50 µA
